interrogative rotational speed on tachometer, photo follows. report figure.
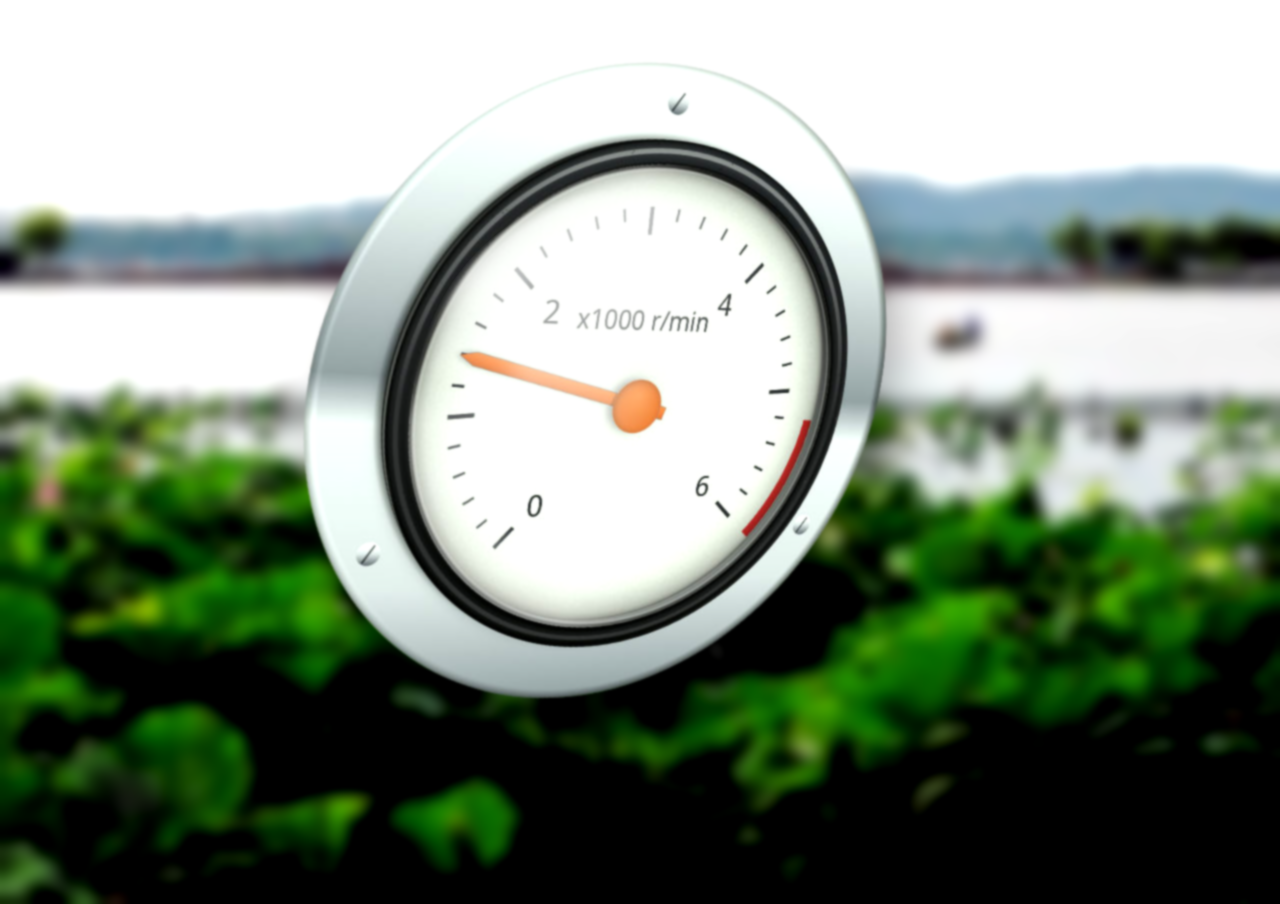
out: 1400 rpm
